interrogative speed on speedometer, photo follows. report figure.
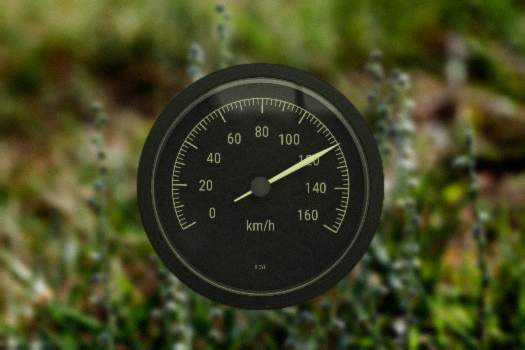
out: 120 km/h
